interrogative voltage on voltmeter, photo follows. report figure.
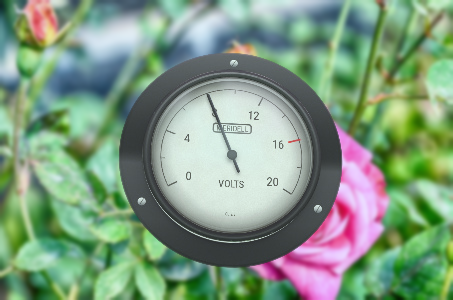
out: 8 V
